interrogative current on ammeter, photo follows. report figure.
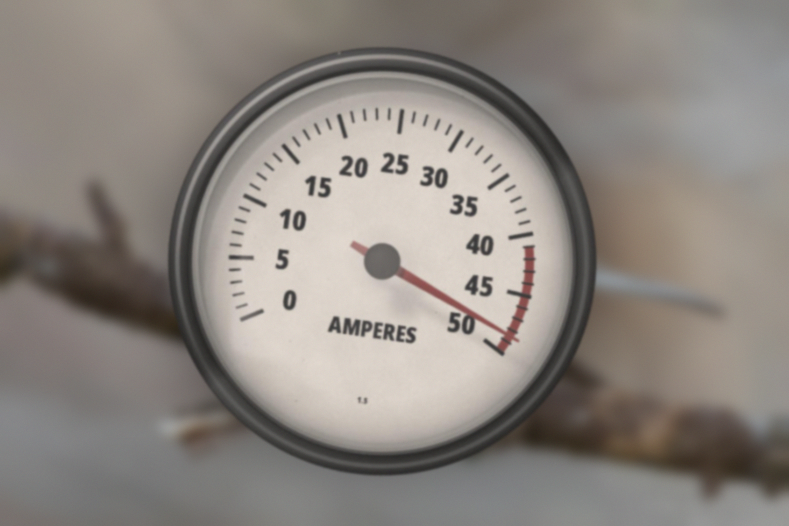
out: 48.5 A
